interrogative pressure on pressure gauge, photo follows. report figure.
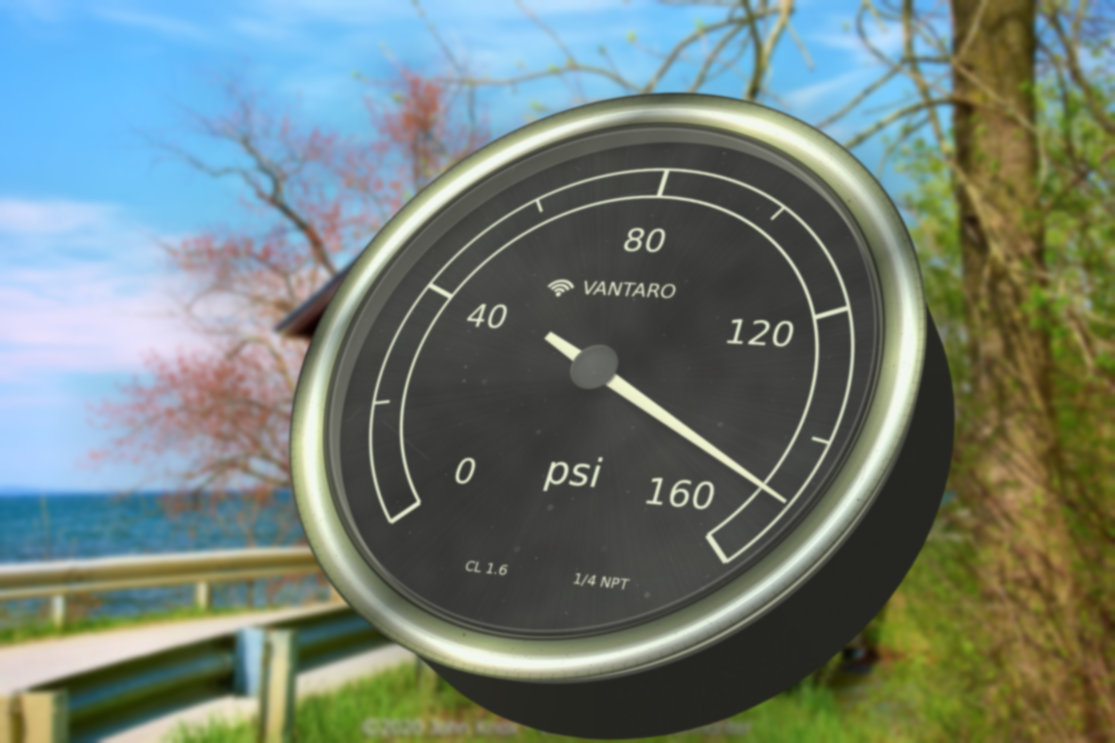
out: 150 psi
